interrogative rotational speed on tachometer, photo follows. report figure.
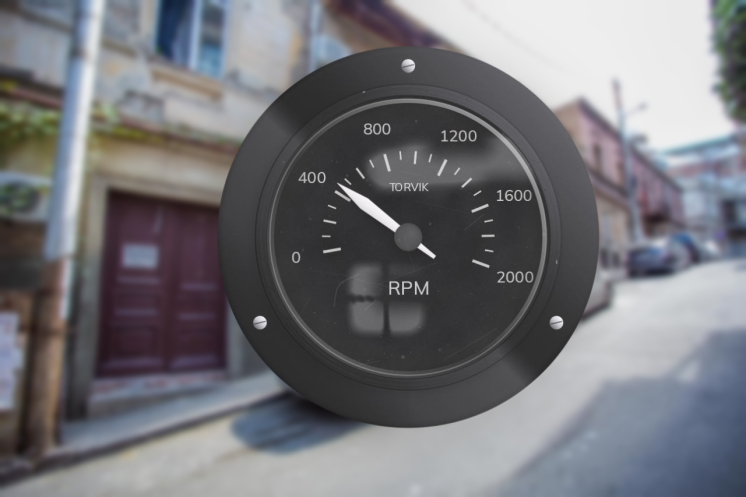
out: 450 rpm
